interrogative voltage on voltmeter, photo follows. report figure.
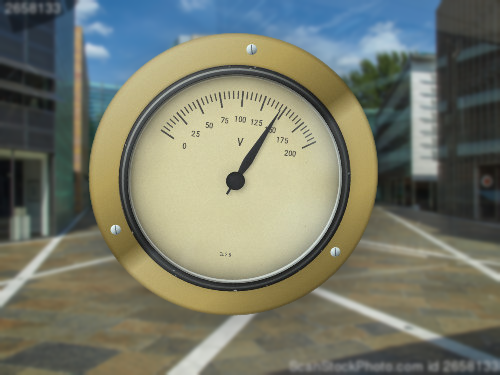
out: 145 V
